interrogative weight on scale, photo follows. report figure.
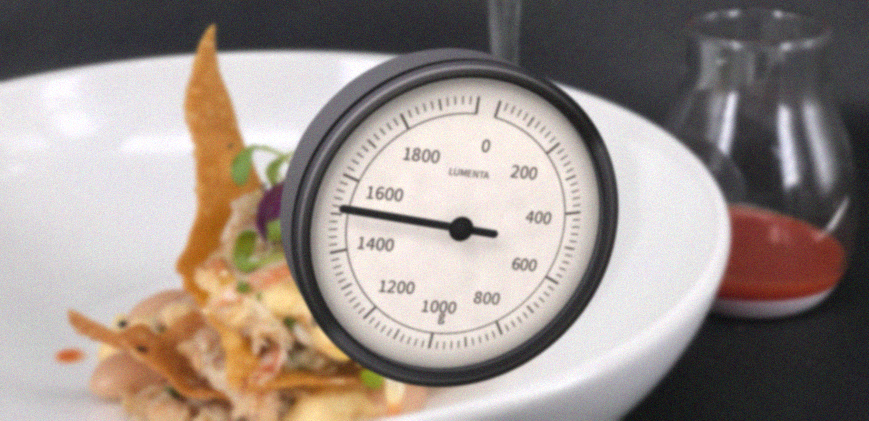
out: 1520 g
